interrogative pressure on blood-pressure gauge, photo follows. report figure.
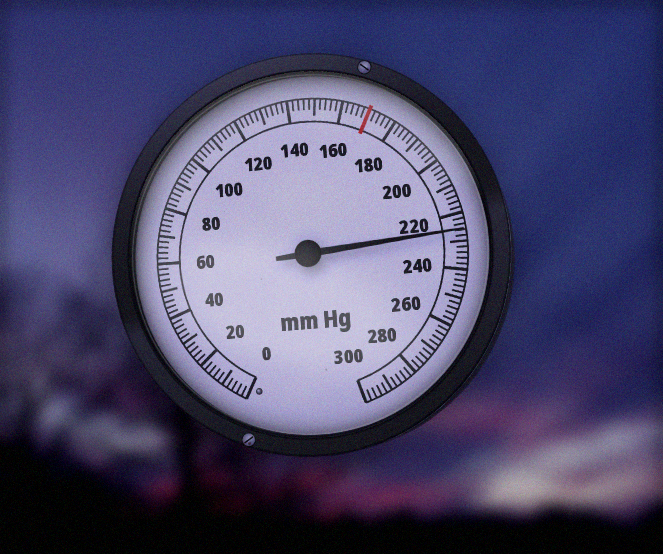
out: 226 mmHg
